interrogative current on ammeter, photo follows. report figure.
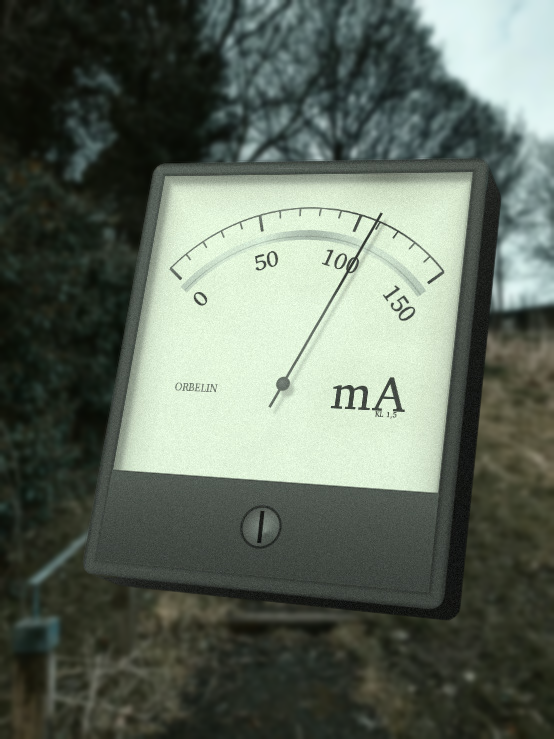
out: 110 mA
